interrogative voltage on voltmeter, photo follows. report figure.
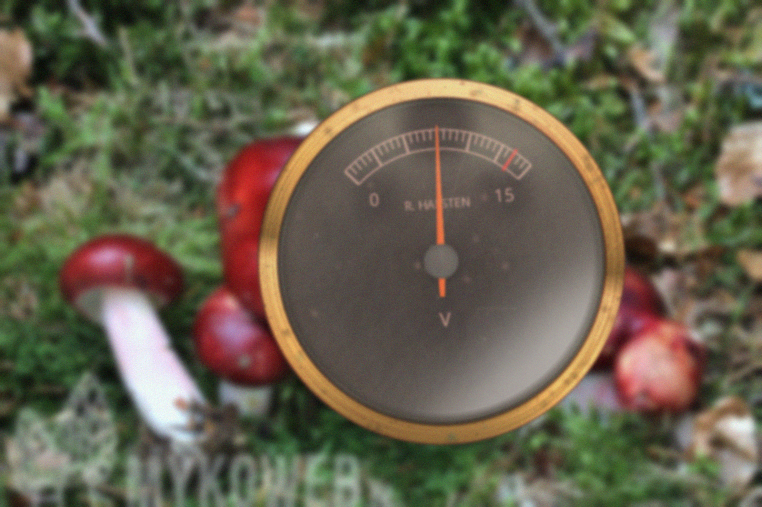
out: 7.5 V
